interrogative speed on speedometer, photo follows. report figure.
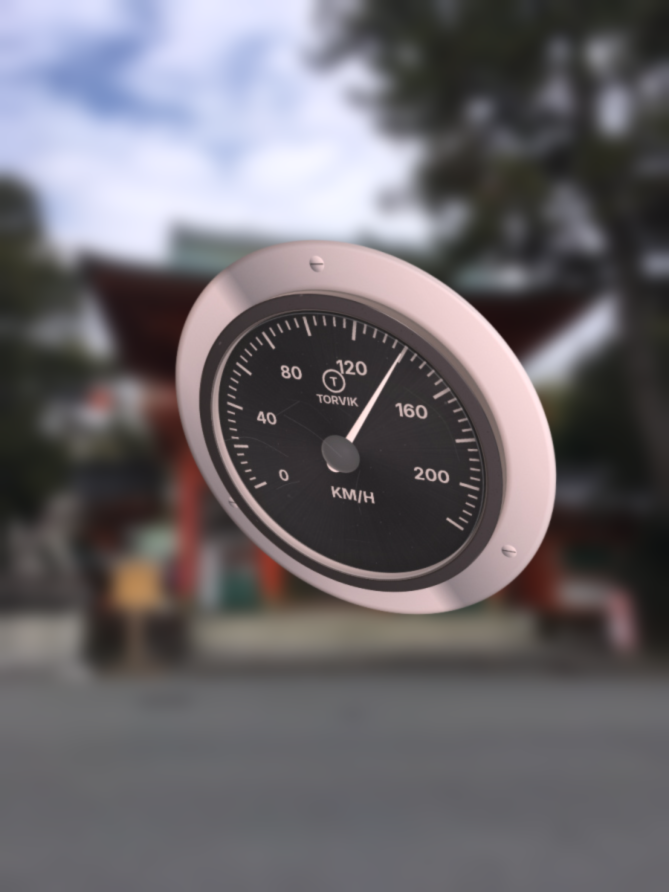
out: 140 km/h
